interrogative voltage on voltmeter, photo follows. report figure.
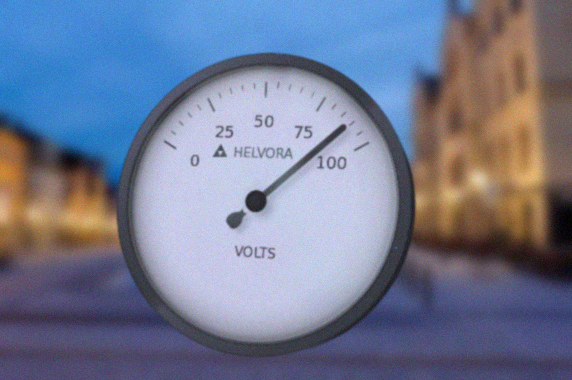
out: 90 V
